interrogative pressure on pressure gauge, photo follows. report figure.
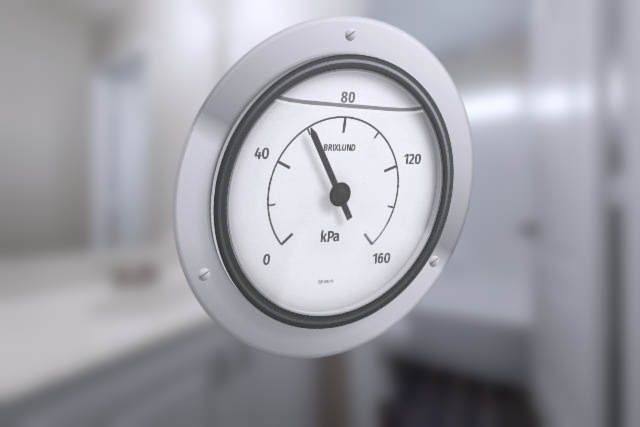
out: 60 kPa
